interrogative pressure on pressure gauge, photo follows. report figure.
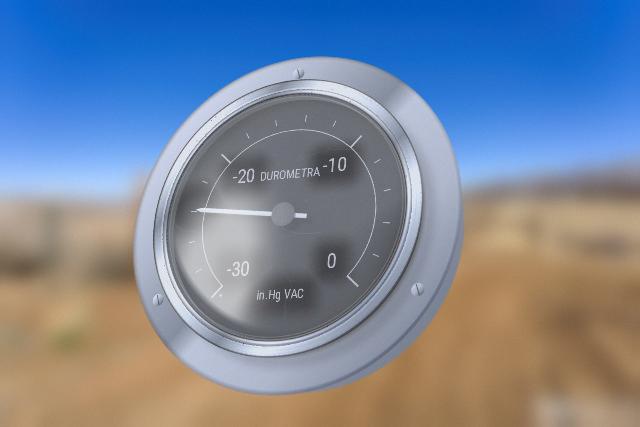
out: -24 inHg
